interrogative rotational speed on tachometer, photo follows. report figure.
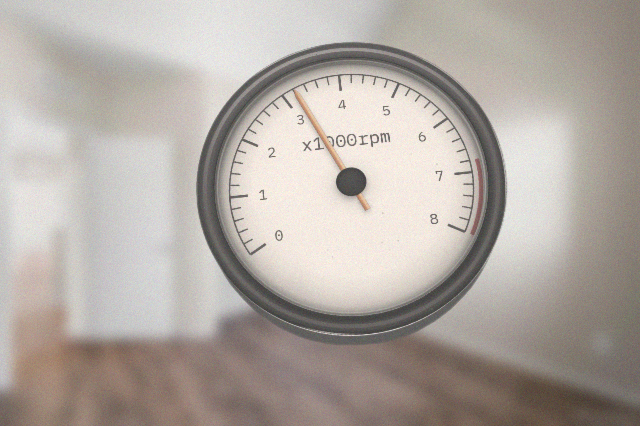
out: 3200 rpm
